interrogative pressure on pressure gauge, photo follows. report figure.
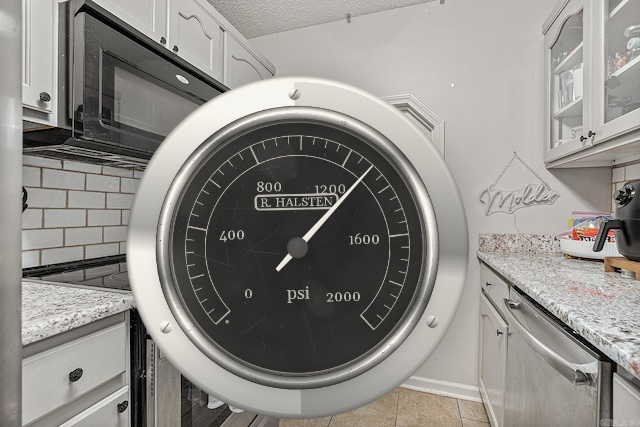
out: 1300 psi
